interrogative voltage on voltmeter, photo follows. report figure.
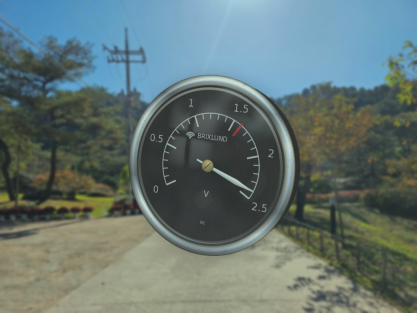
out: 2.4 V
